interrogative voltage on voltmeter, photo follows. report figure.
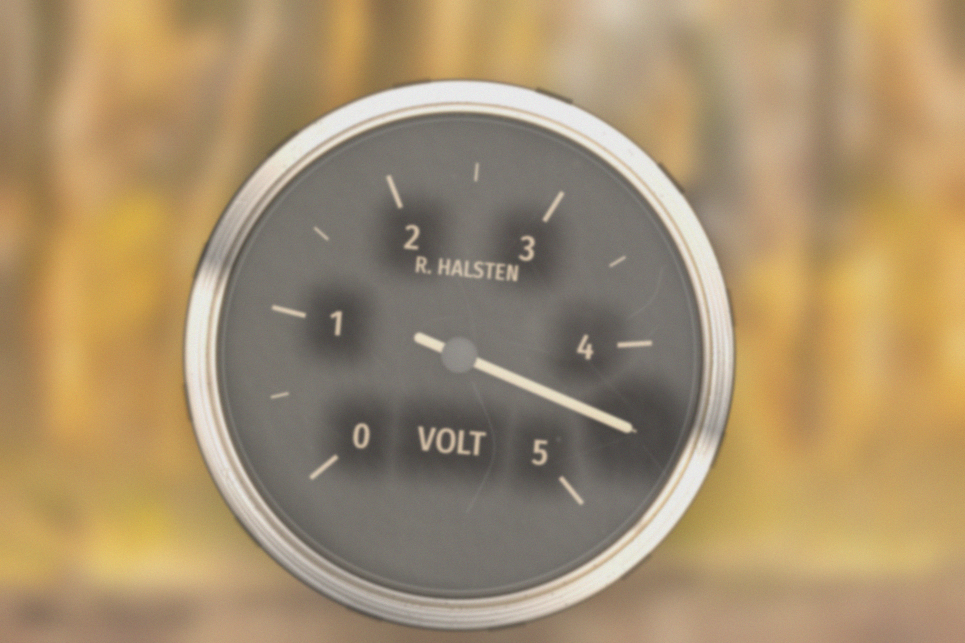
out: 4.5 V
